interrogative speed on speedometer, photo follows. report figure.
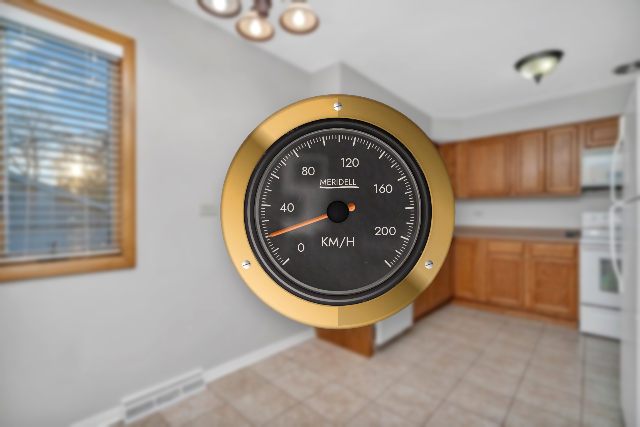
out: 20 km/h
